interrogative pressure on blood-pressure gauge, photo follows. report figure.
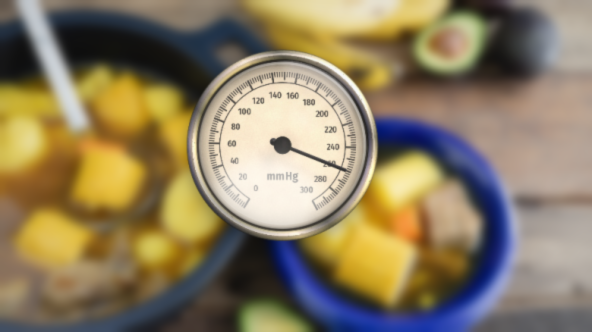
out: 260 mmHg
